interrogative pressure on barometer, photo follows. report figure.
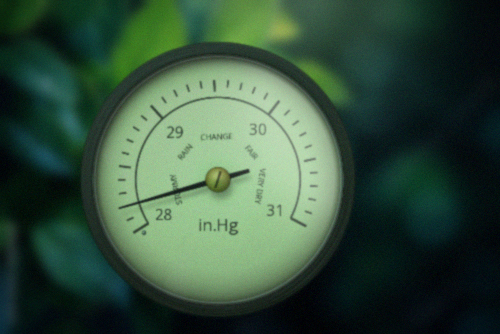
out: 28.2 inHg
